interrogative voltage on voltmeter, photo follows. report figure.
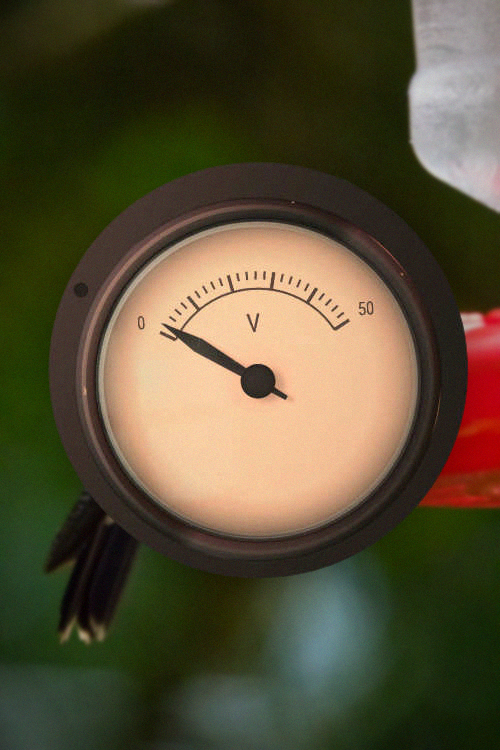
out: 2 V
